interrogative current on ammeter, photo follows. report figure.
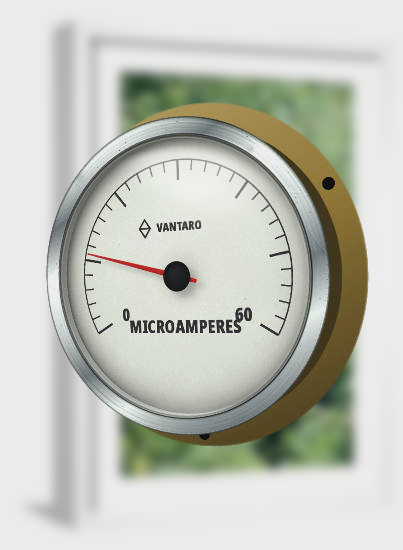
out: 11 µA
